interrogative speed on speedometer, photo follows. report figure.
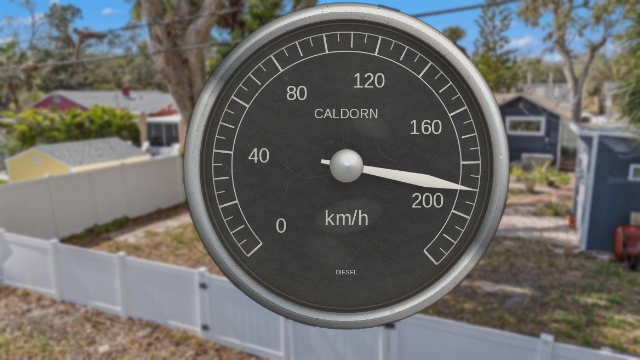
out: 190 km/h
